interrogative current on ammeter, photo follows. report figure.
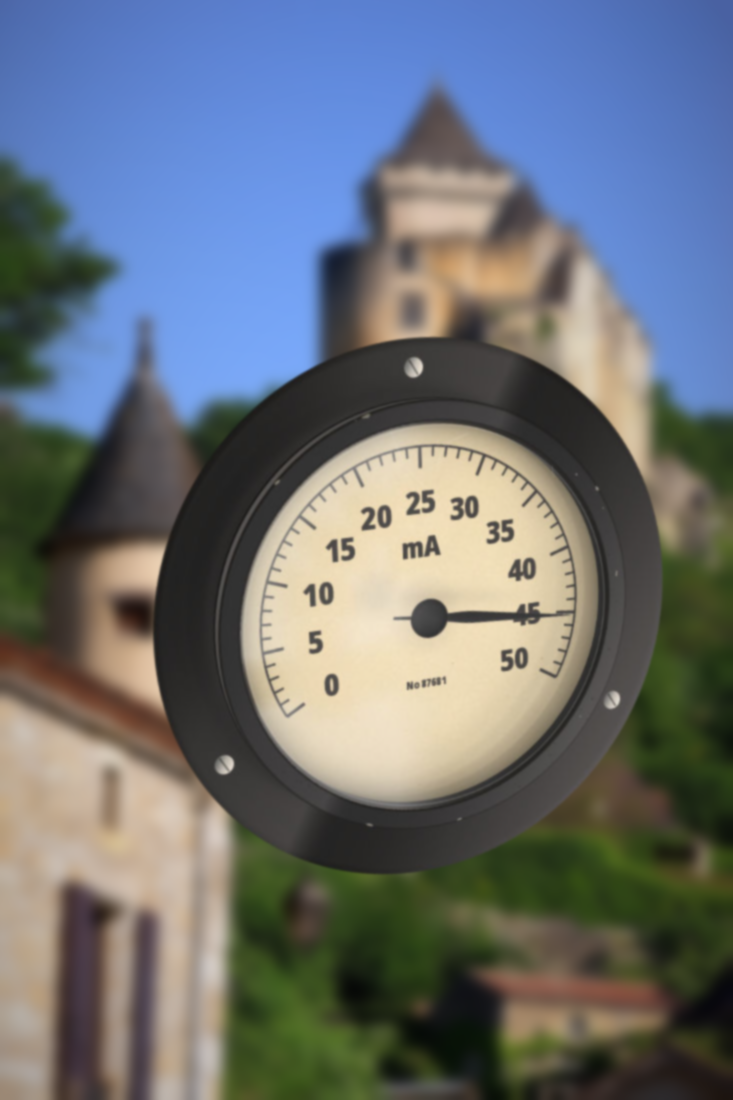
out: 45 mA
